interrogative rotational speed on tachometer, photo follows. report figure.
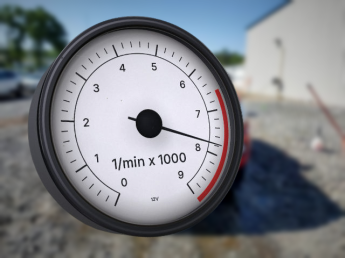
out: 7800 rpm
